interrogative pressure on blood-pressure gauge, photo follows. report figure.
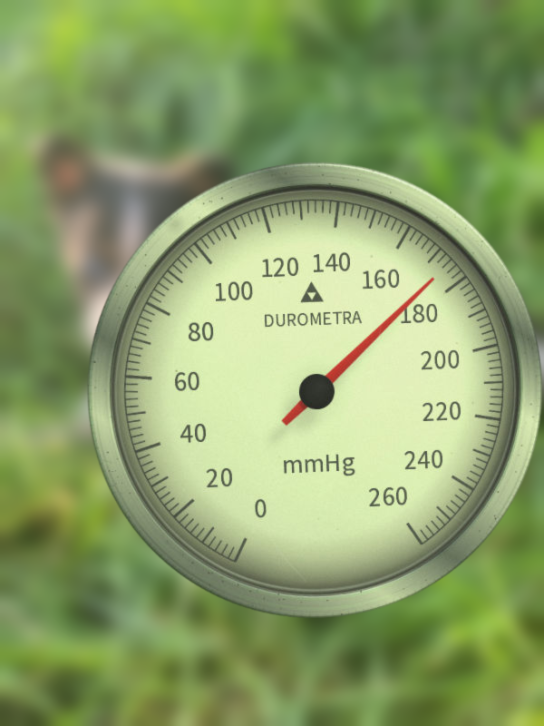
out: 174 mmHg
